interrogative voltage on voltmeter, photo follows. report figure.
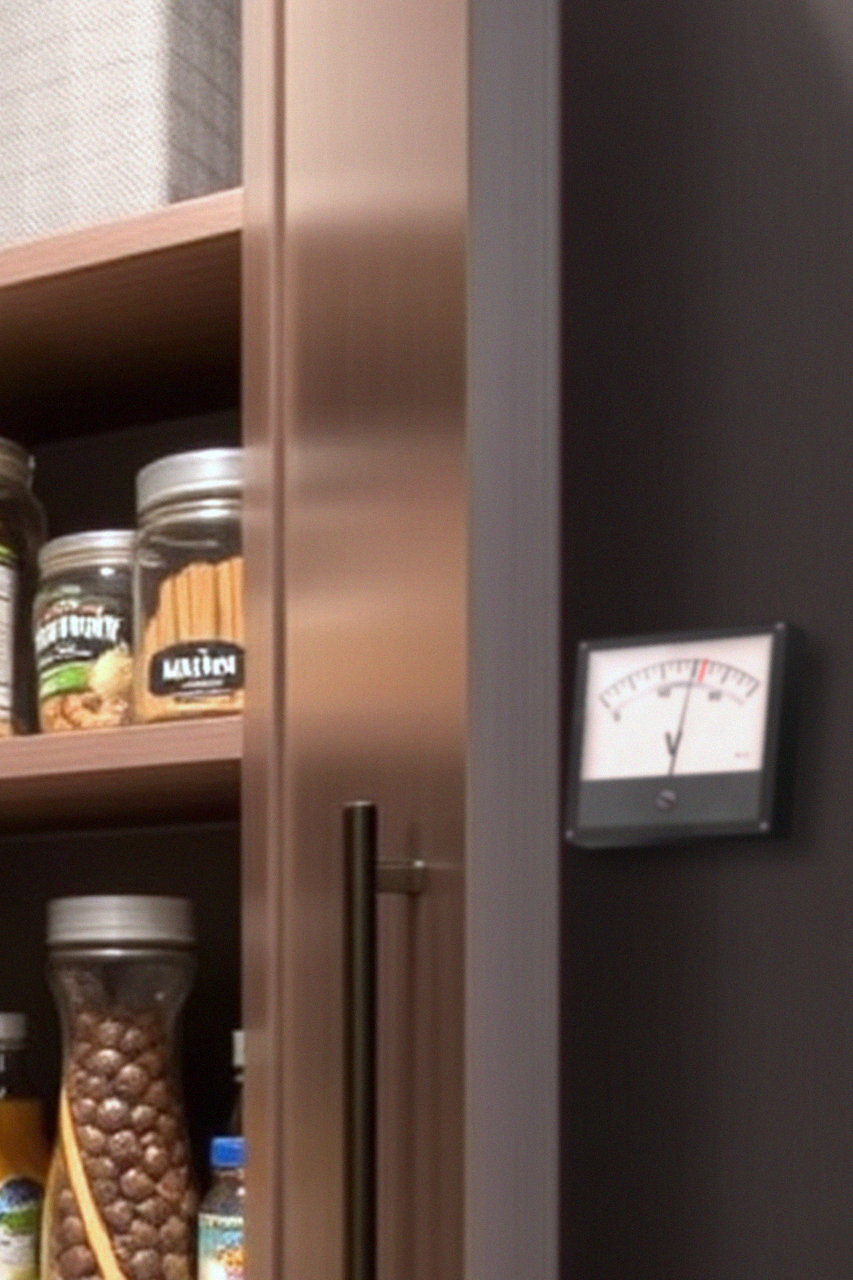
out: 60 V
